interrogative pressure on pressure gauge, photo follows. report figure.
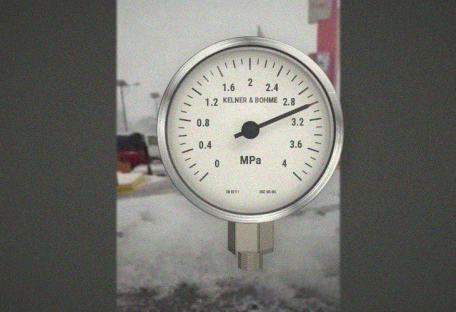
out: 3 MPa
